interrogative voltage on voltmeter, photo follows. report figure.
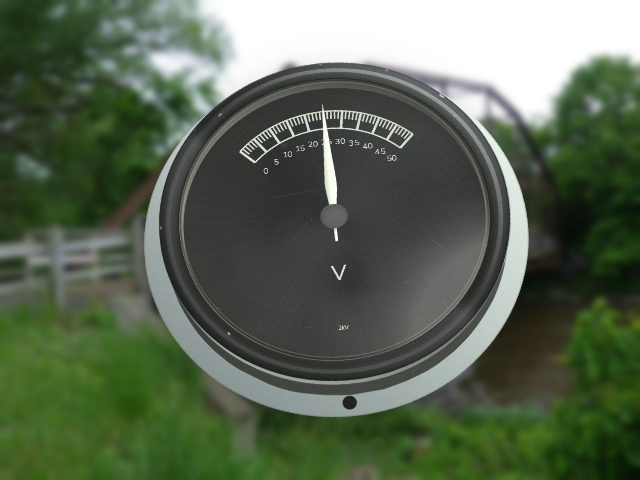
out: 25 V
